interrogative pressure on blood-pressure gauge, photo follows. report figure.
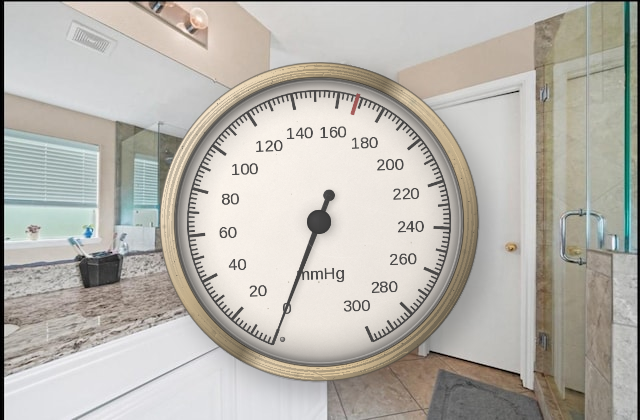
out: 0 mmHg
